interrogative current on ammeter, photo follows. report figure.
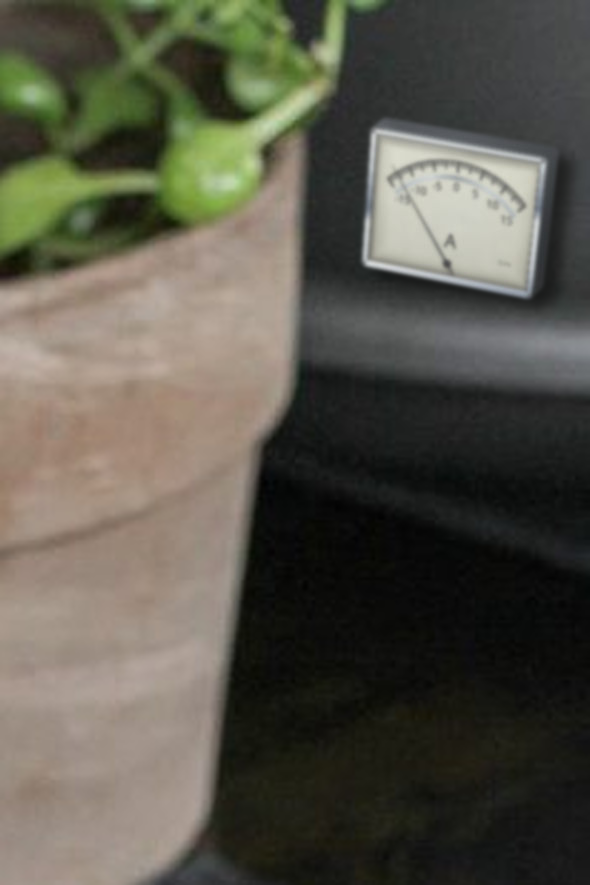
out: -12.5 A
